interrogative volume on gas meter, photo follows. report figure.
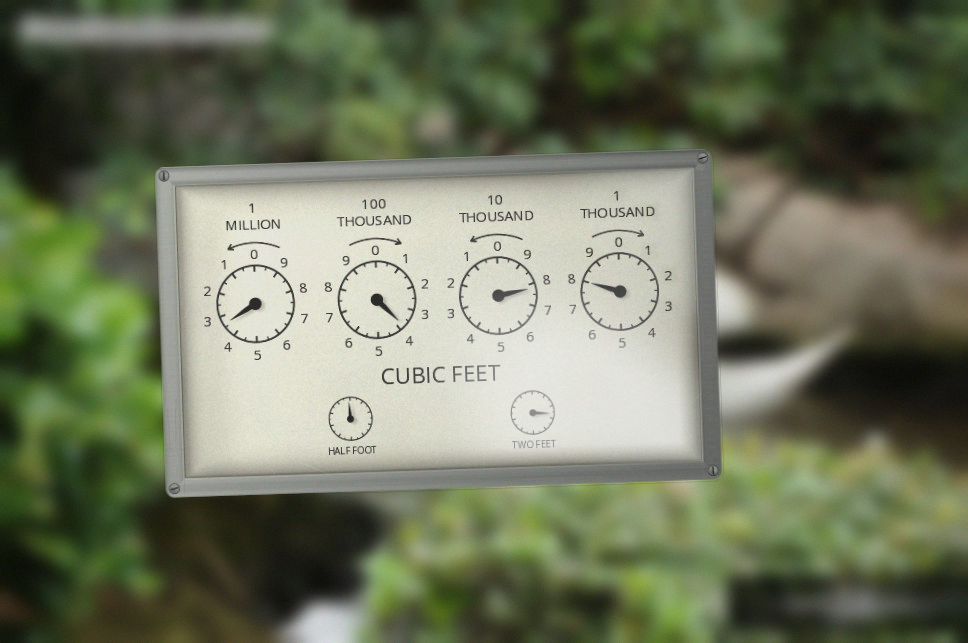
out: 337800 ft³
